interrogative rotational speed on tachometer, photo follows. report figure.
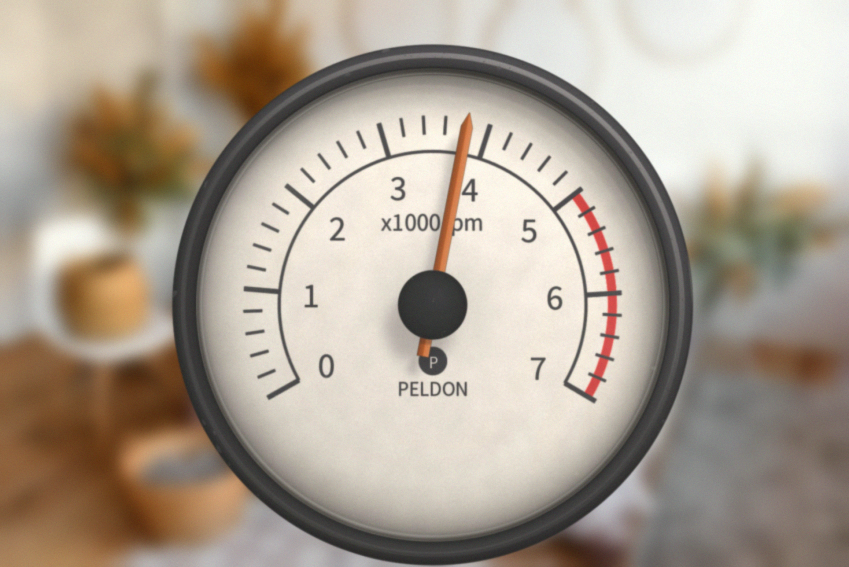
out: 3800 rpm
